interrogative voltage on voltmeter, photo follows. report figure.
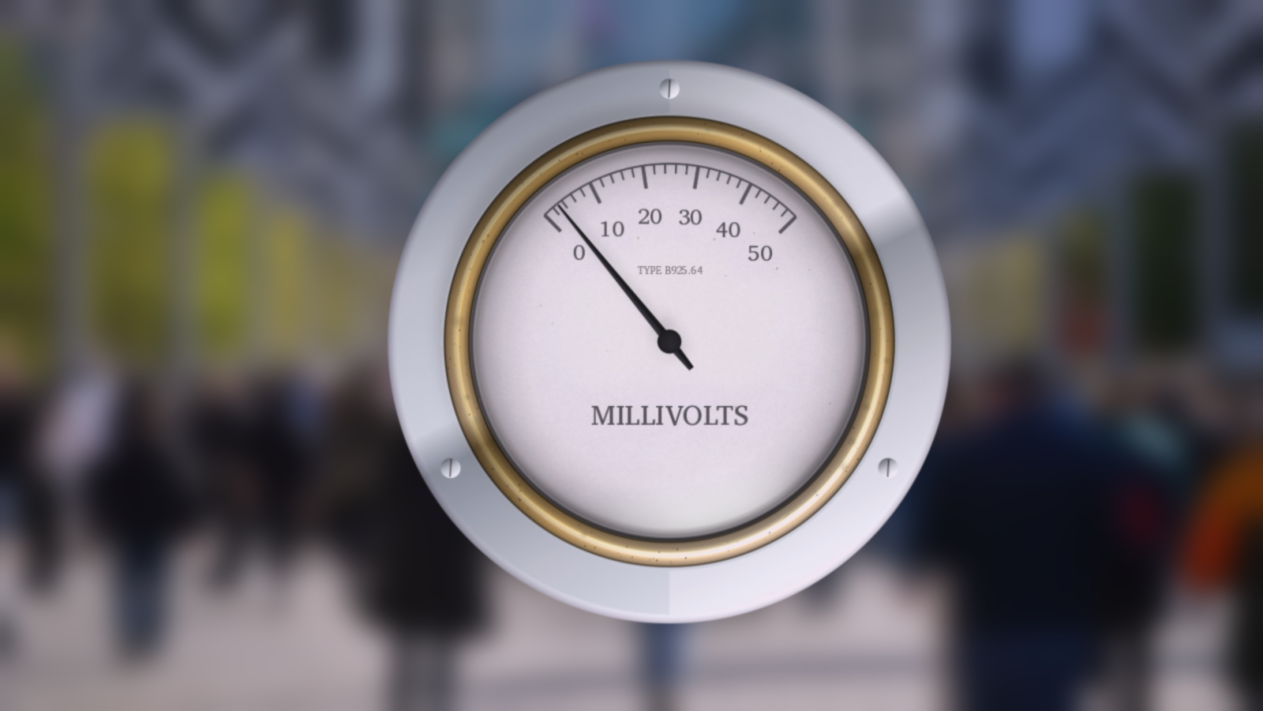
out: 3 mV
